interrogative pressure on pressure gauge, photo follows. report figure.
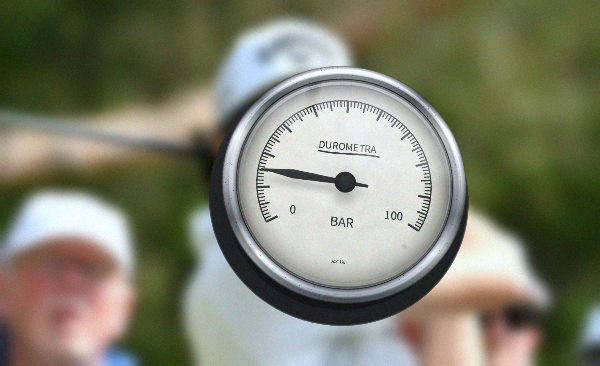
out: 15 bar
